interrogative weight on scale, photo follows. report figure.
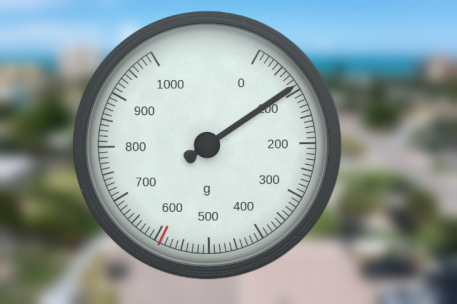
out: 90 g
